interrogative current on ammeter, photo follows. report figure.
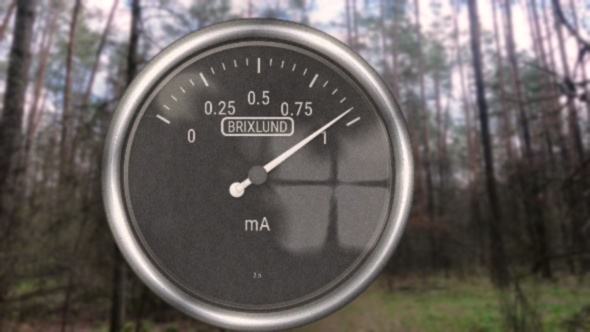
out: 0.95 mA
